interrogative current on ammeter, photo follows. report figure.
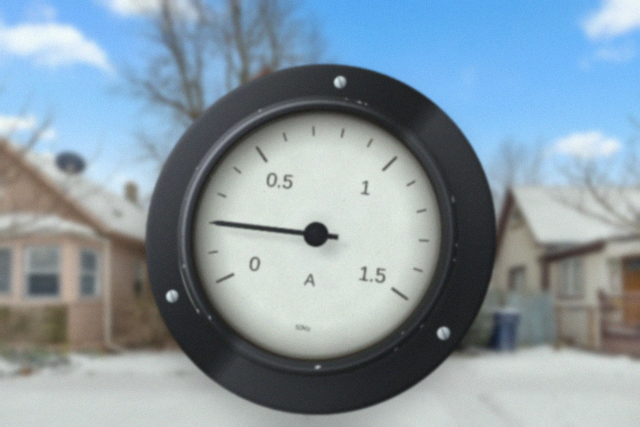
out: 0.2 A
